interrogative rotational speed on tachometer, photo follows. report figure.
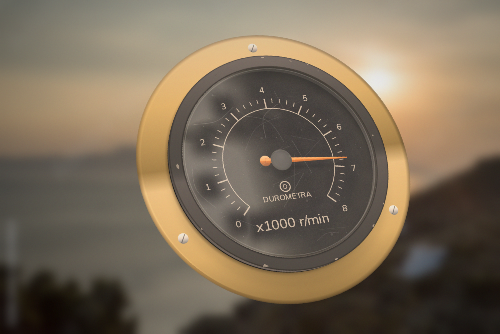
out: 6800 rpm
